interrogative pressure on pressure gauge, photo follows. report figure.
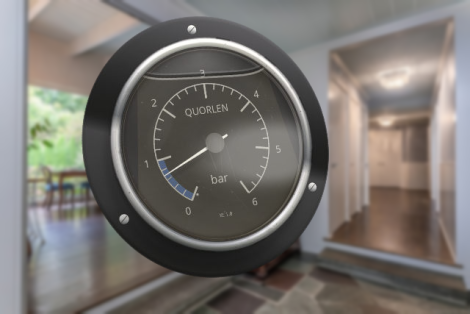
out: 0.7 bar
